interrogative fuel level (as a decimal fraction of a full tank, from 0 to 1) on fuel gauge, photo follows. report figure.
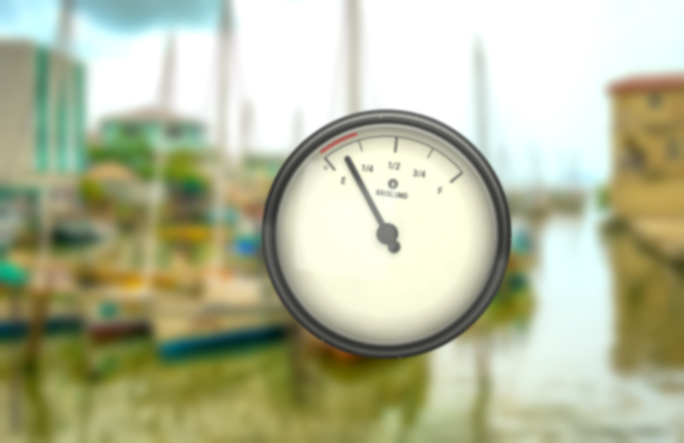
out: 0.125
